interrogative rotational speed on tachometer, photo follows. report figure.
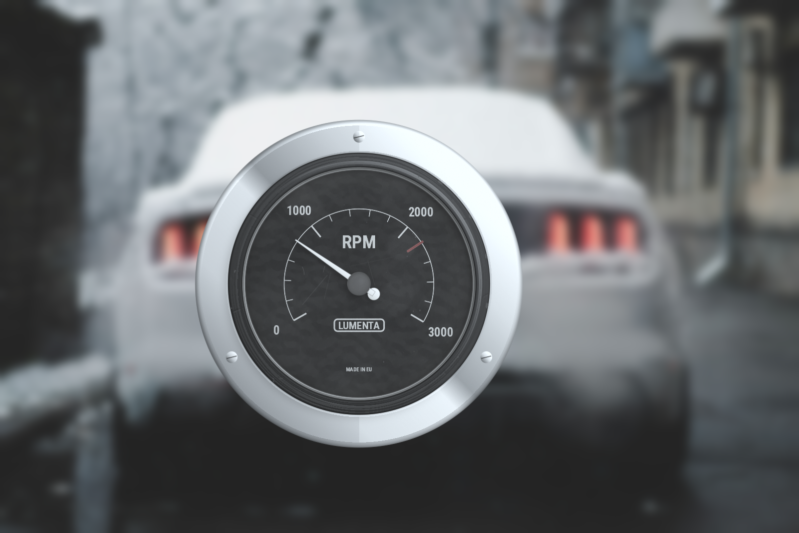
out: 800 rpm
